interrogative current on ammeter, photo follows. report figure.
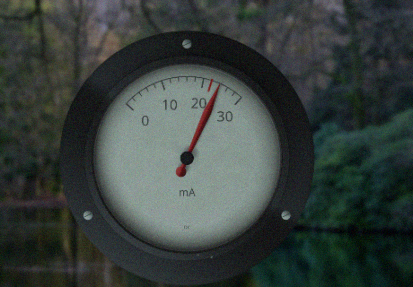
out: 24 mA
